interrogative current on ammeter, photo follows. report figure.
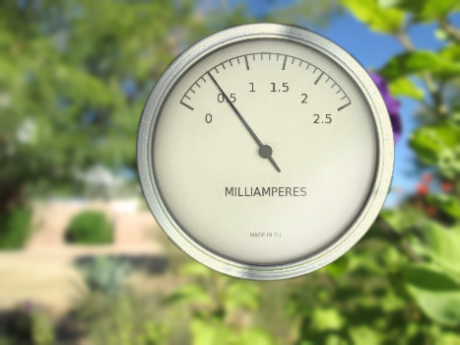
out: 0.5 mA
